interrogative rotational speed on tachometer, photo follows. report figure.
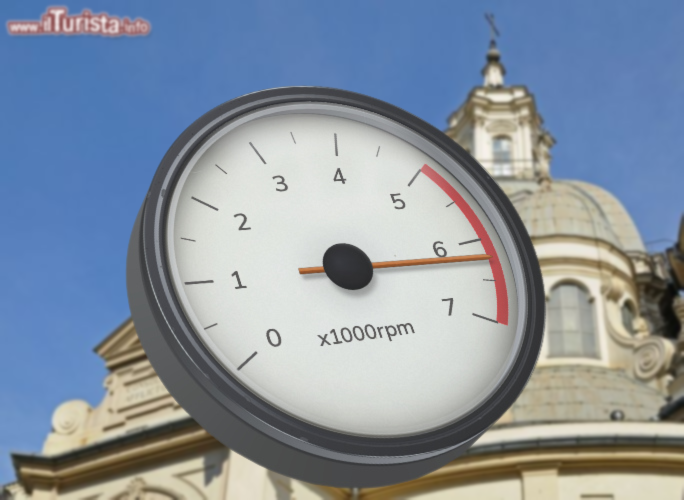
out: 6250 rpm
